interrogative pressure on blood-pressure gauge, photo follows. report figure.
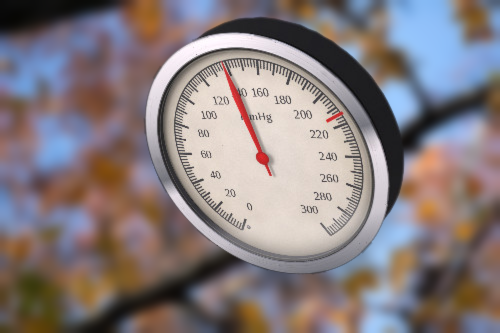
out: 140 mmHg
